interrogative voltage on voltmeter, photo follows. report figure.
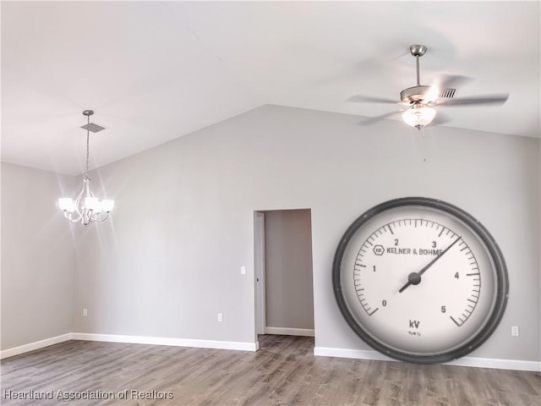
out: 3.3 kV
